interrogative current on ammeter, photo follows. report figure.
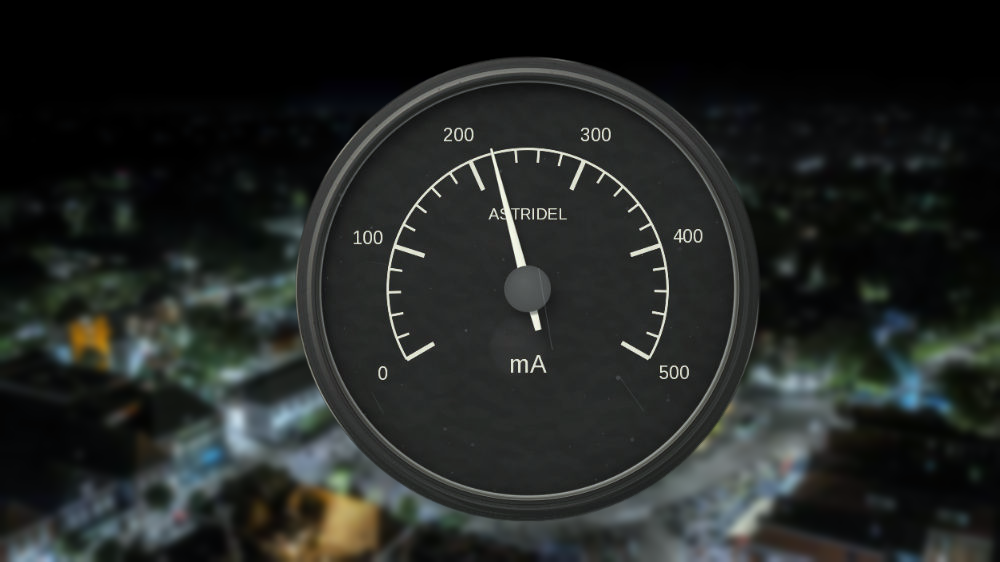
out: 220 mA
